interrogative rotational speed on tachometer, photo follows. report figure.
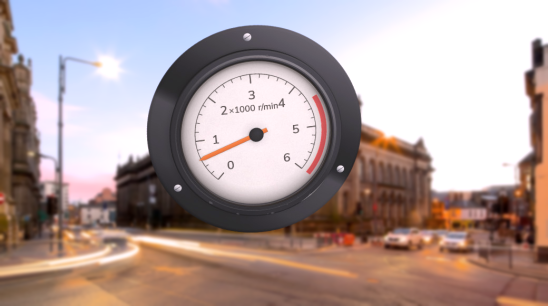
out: 600 rpm
